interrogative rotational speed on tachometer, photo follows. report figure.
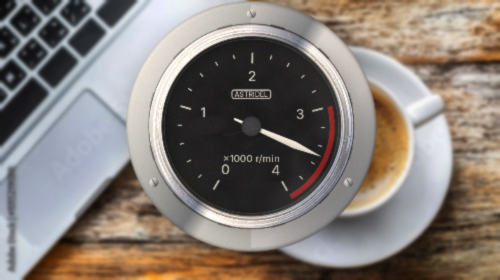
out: 3500 rpm
